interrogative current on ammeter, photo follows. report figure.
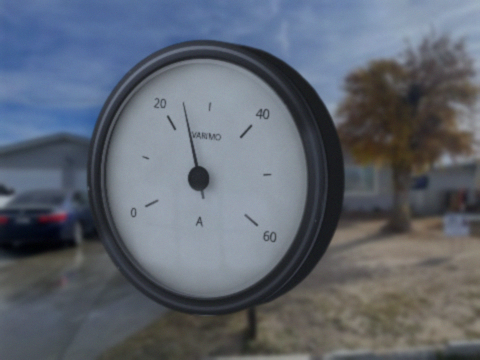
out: 25 A
